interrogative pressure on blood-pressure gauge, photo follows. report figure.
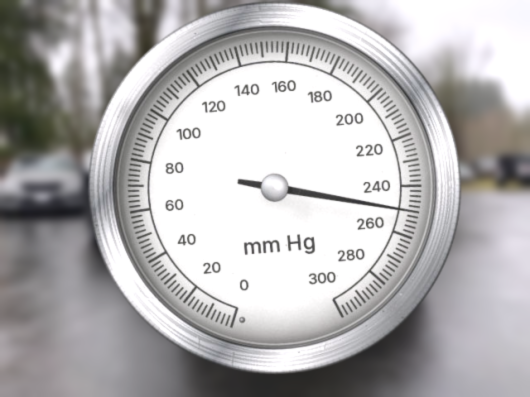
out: 250 mmHg
